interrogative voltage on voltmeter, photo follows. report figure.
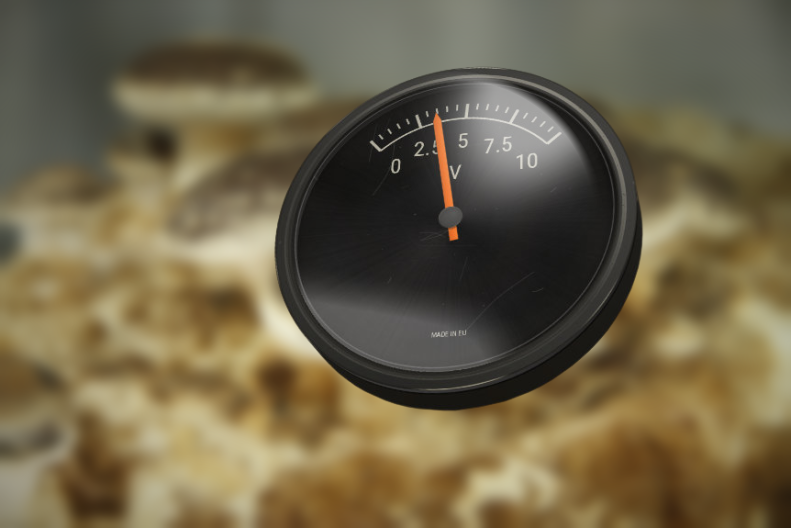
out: 3.5 V
